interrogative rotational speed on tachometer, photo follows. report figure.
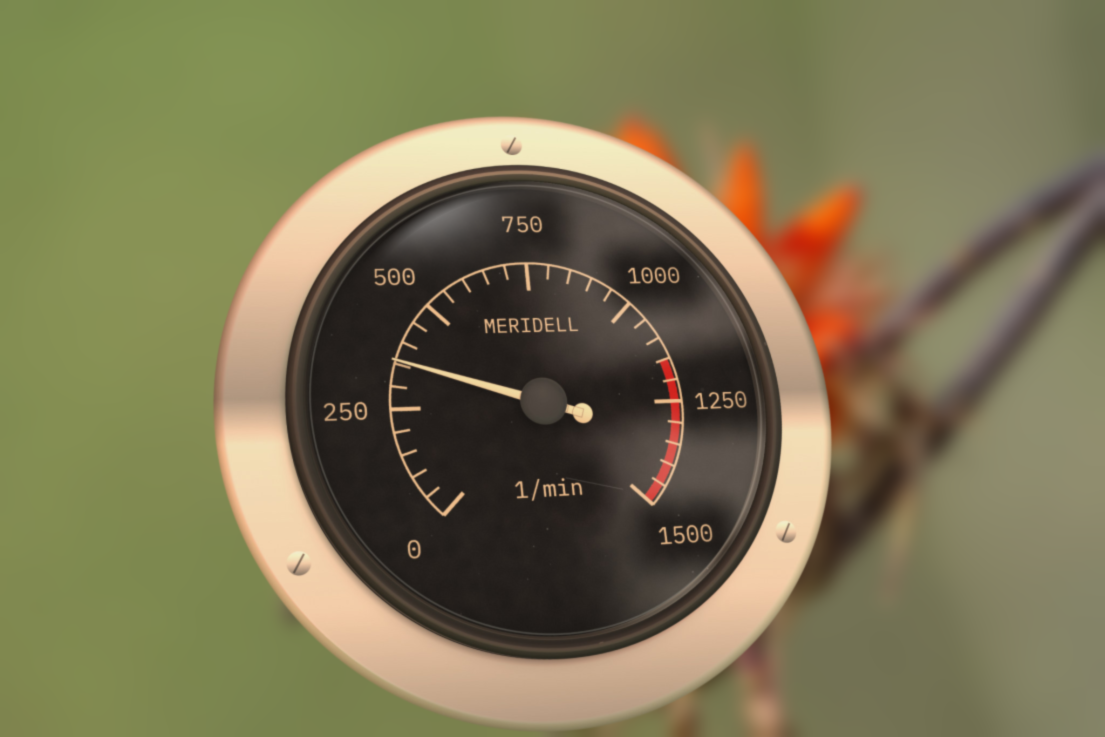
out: 350 rpm
